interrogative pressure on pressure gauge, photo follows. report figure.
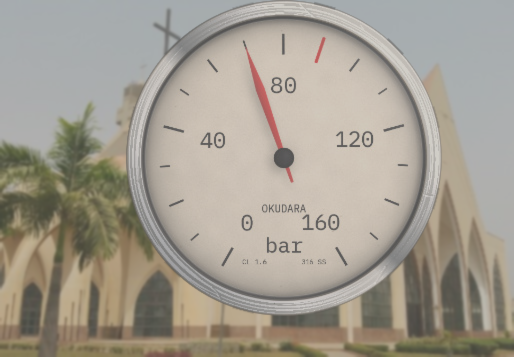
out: 70 bar
